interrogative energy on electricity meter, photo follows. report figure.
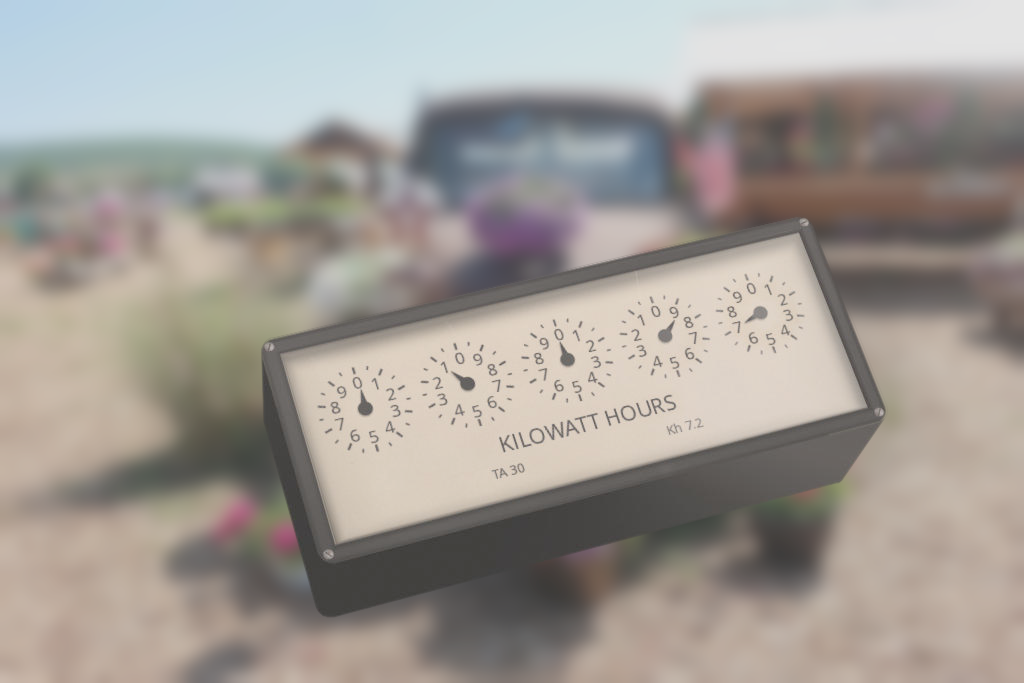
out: 987 kWh
